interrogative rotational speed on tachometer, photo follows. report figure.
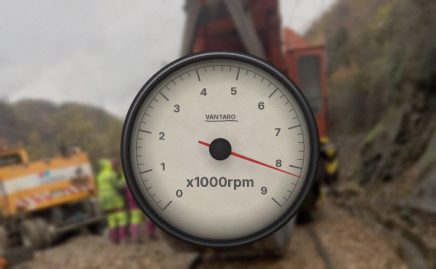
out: 8200 rpm
